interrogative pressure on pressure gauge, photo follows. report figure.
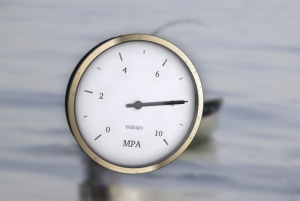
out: 8 MPa
